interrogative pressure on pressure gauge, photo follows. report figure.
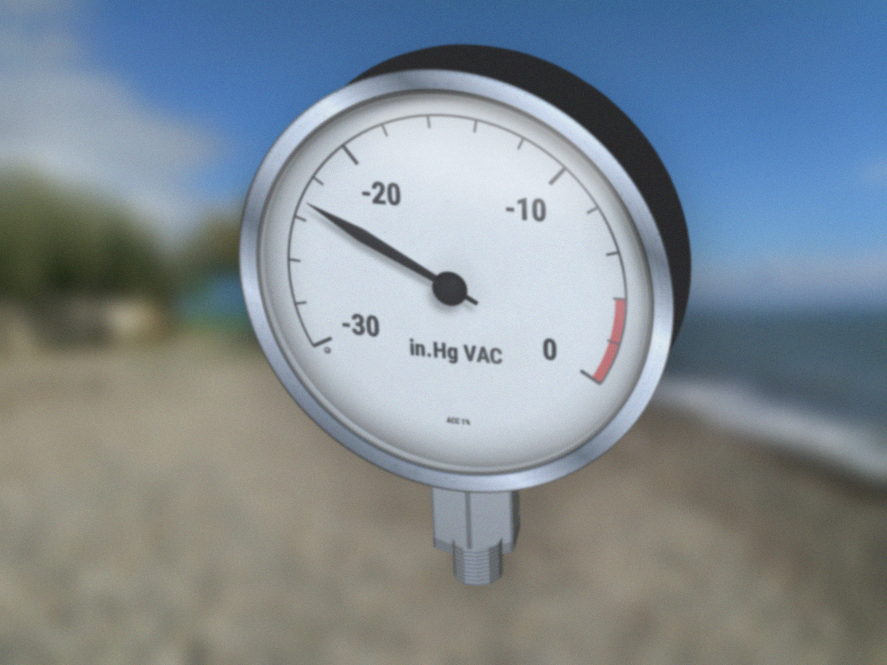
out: -23 inHg
